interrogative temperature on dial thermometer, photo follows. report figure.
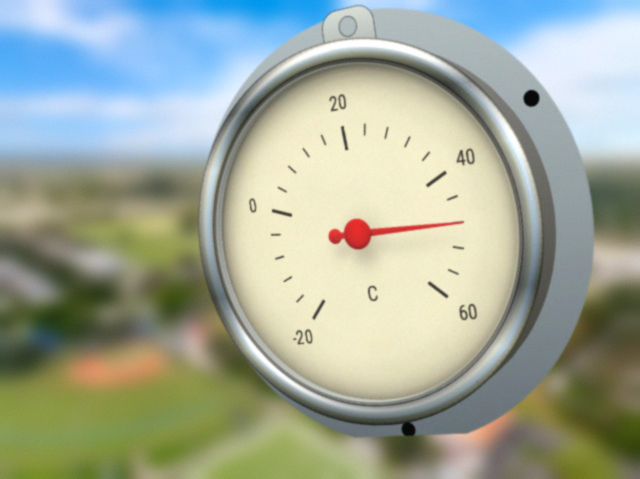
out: 48 °C
